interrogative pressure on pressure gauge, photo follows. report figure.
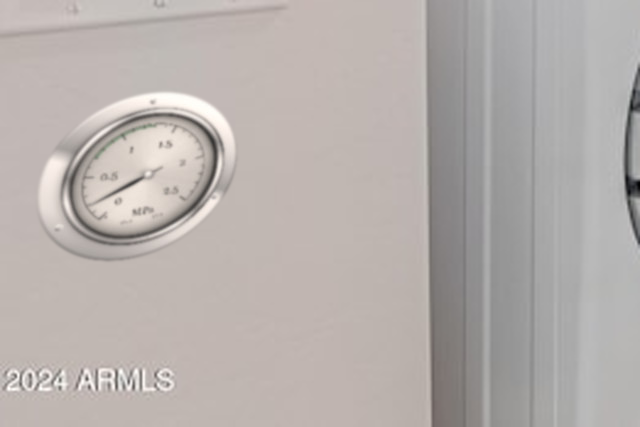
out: 0.2 MPa
